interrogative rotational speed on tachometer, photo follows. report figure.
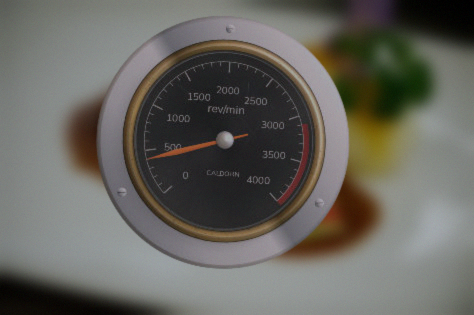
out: 400 rpm
